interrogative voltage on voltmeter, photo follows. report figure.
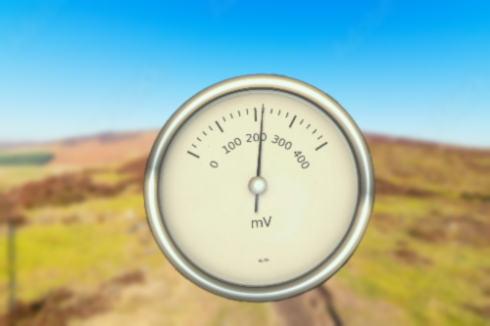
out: 220 mV
